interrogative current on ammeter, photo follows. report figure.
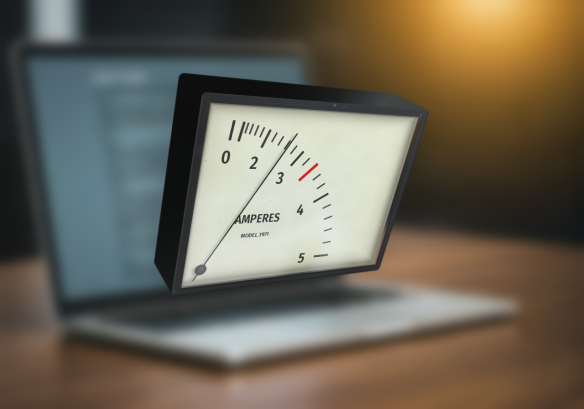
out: 2.6 A
